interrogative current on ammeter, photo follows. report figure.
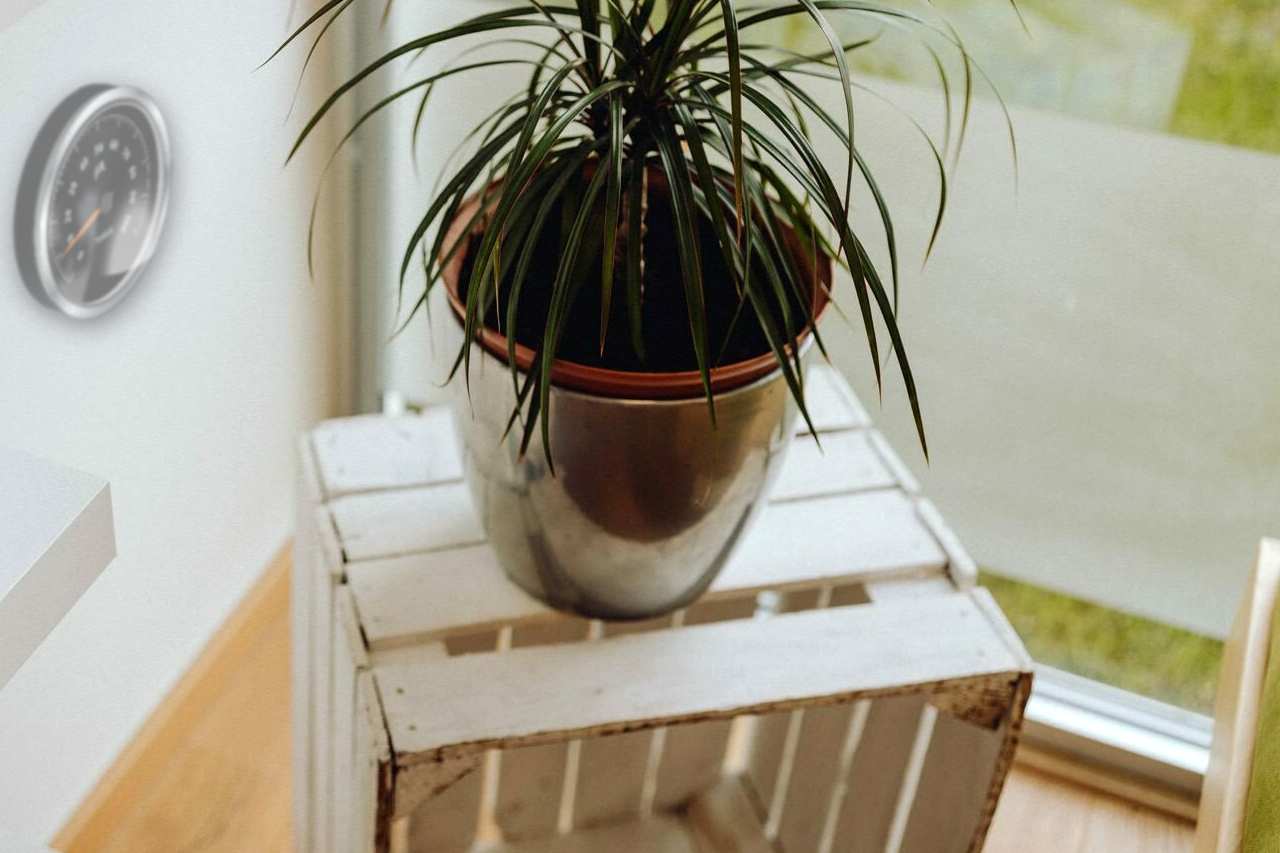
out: 10 µA
